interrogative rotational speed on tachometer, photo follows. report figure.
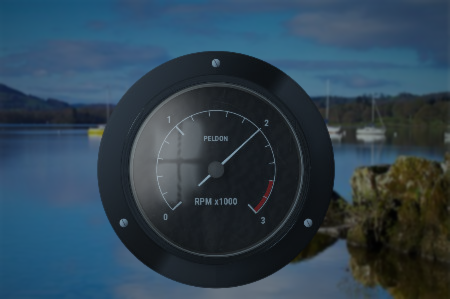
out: 2000 rpm
